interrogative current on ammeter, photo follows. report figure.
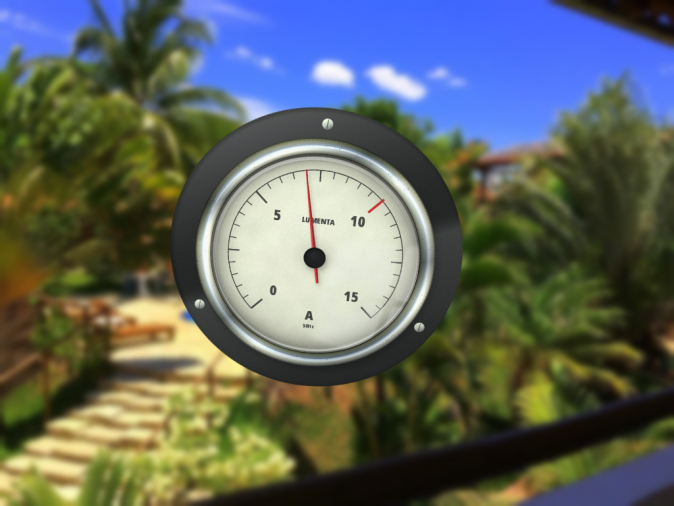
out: 7 A
